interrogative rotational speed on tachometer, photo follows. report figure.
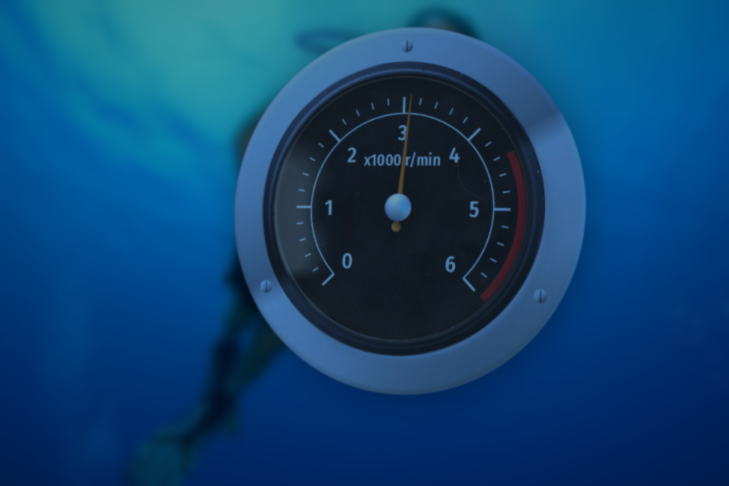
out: 3100 rpm
